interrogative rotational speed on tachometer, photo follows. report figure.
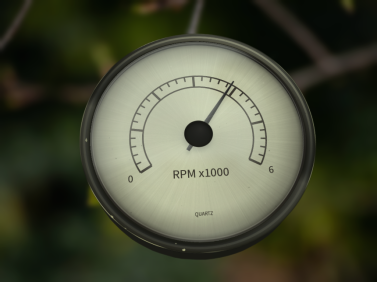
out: 3900 rpm
